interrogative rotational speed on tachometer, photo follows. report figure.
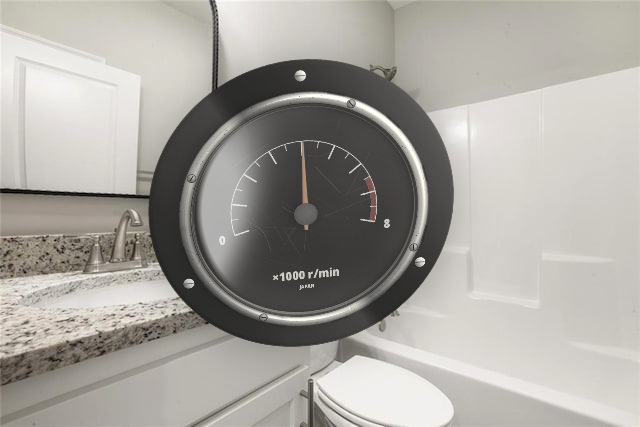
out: 4000 rpm
